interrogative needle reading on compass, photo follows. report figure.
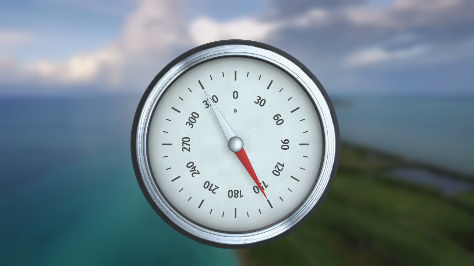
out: 150 °
